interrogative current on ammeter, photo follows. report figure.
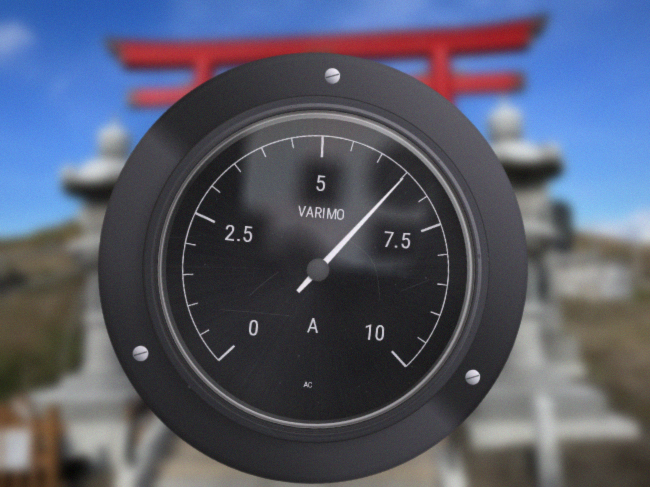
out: 6.5 A
